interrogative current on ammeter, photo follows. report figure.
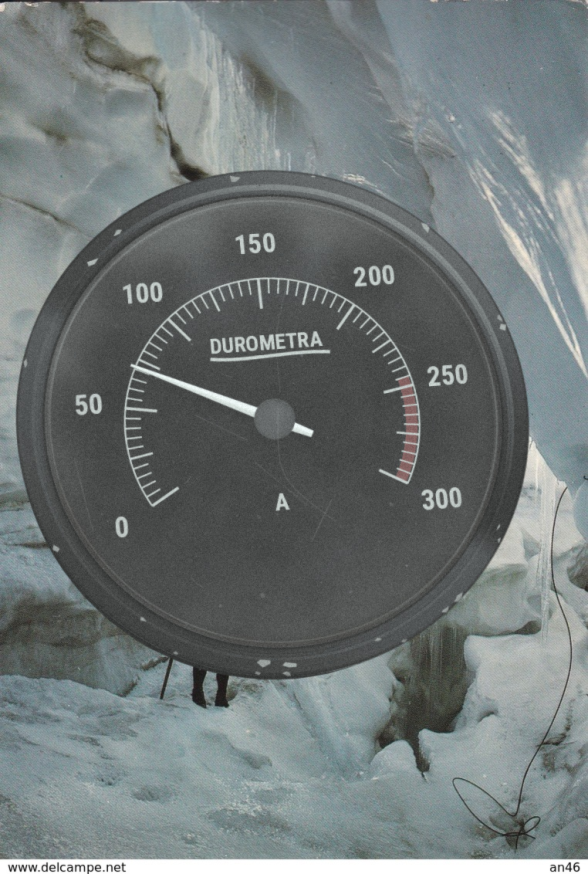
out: 70 A
